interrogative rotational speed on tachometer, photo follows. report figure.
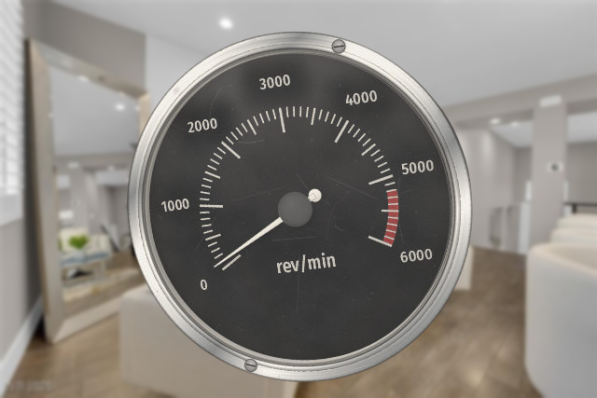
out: 100 rpm
